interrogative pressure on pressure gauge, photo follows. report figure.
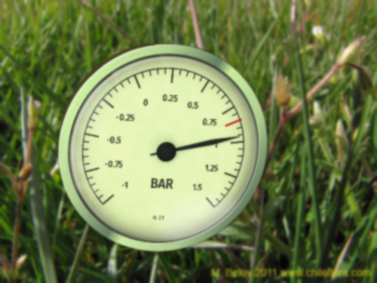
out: 0.95 bar
